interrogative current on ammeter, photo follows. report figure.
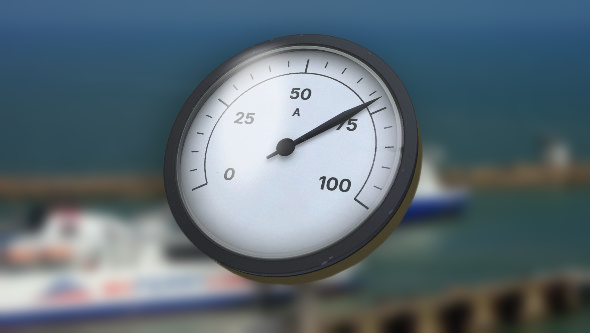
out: 72.5 A
